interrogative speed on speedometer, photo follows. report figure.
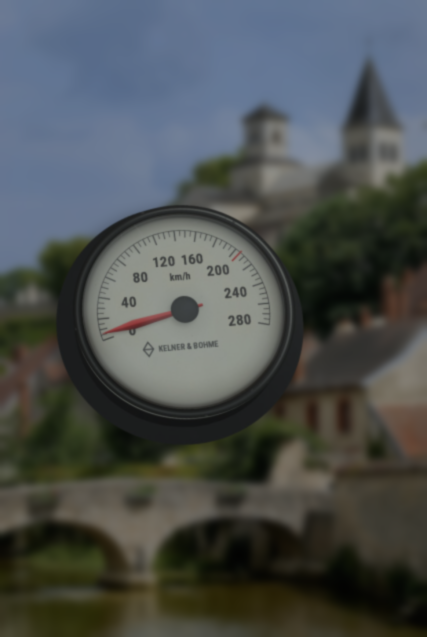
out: 5 km/h
